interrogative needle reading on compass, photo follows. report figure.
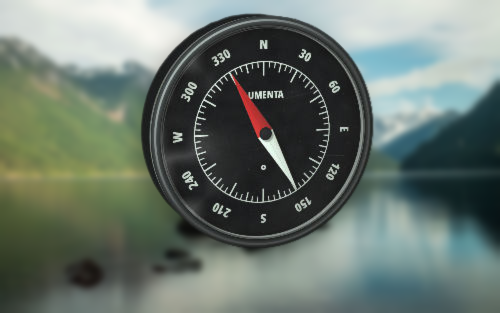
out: 330 °
